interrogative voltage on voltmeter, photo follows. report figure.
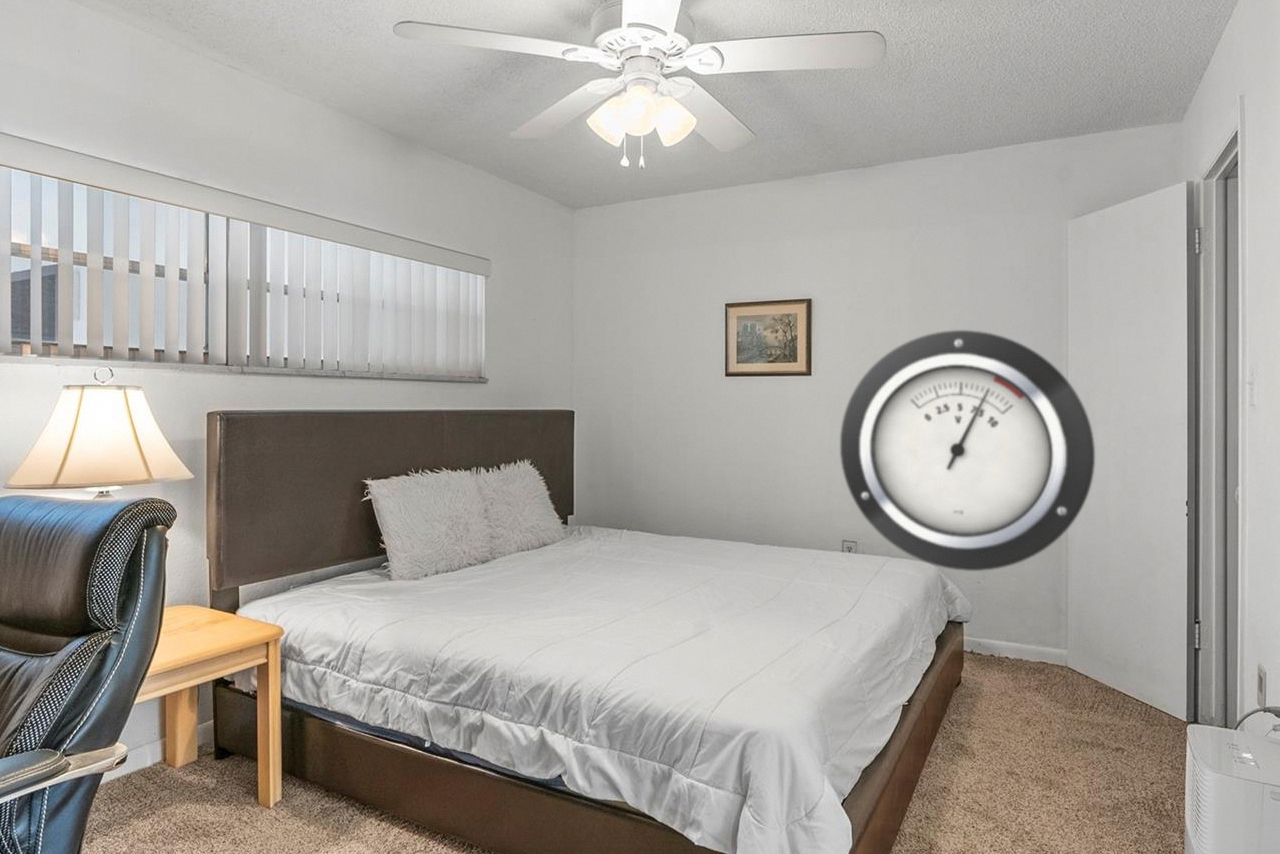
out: 7.5 V
